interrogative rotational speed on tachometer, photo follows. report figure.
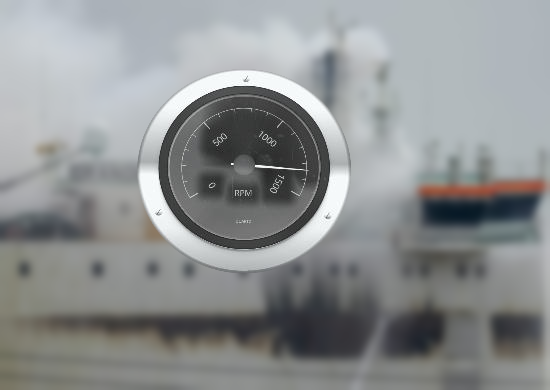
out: 1350 rpm
